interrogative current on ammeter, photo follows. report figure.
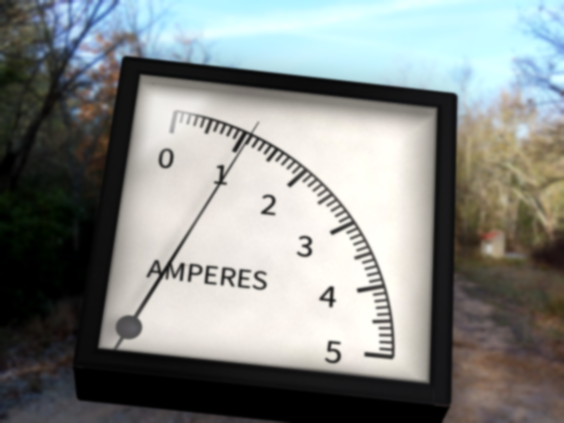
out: 1.1 A
